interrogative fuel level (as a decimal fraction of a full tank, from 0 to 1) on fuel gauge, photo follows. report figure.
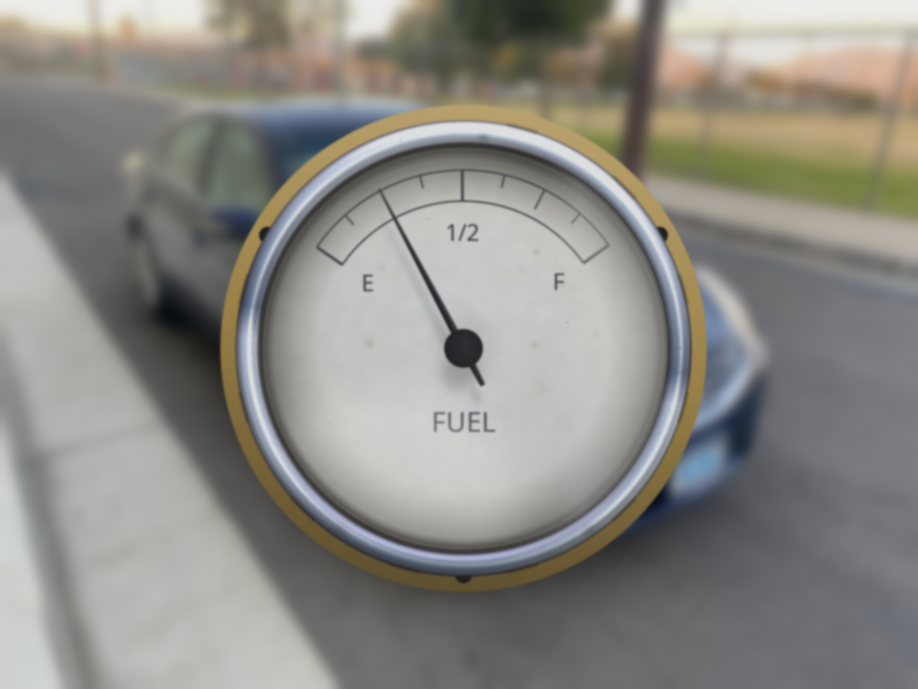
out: 0.25
